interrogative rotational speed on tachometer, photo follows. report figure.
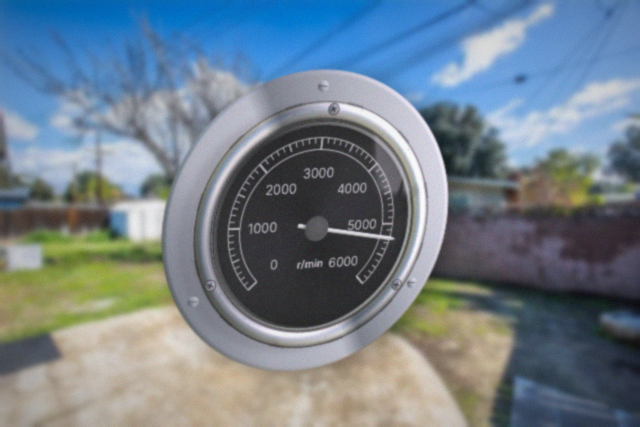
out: 5200 rpm
